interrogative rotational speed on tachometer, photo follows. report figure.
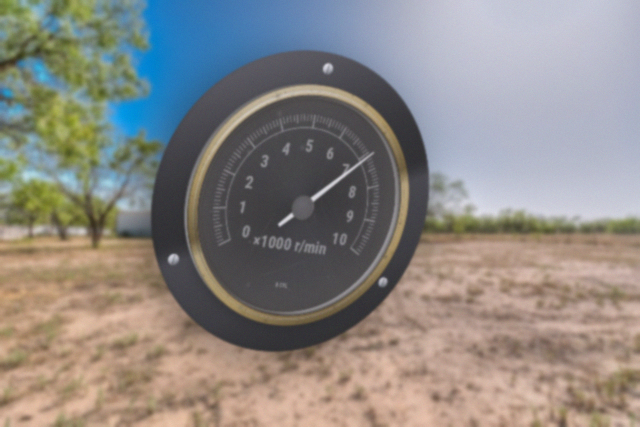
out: 7000 rpm
